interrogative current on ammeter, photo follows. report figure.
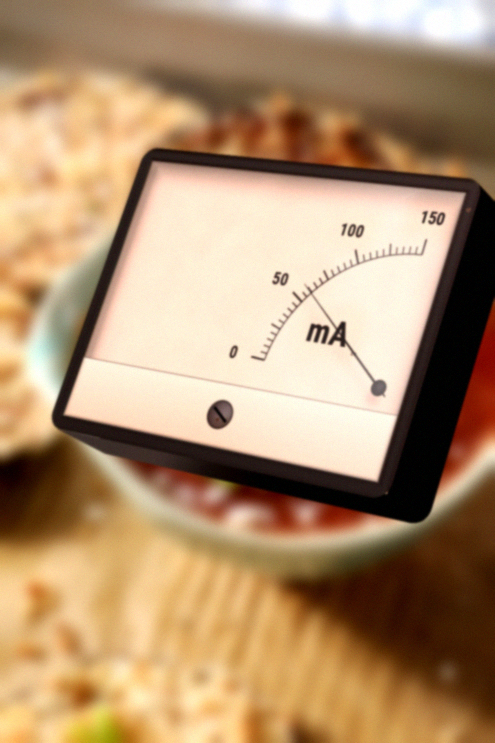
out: 60 mA
